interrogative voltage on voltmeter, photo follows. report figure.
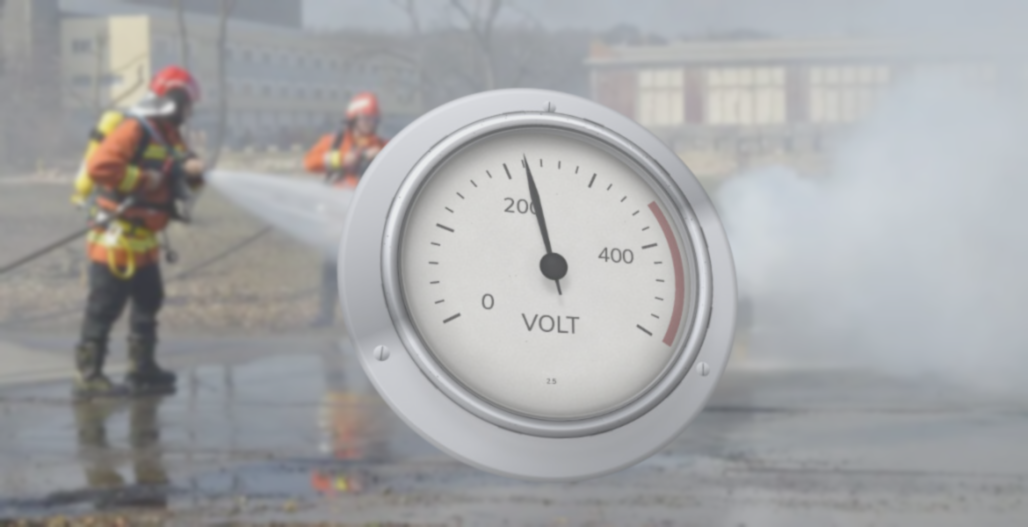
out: 220 V
